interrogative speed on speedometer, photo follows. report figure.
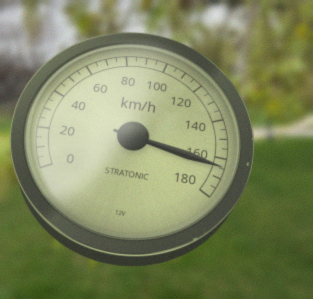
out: 165 km/h
